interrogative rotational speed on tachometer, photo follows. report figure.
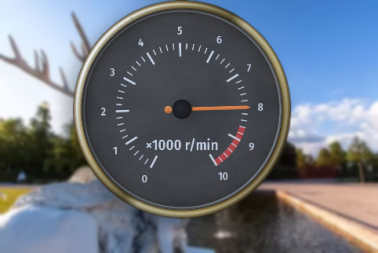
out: 8000 rpm
